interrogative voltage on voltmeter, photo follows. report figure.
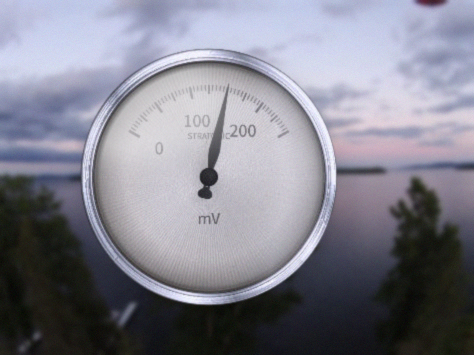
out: 150 mV
